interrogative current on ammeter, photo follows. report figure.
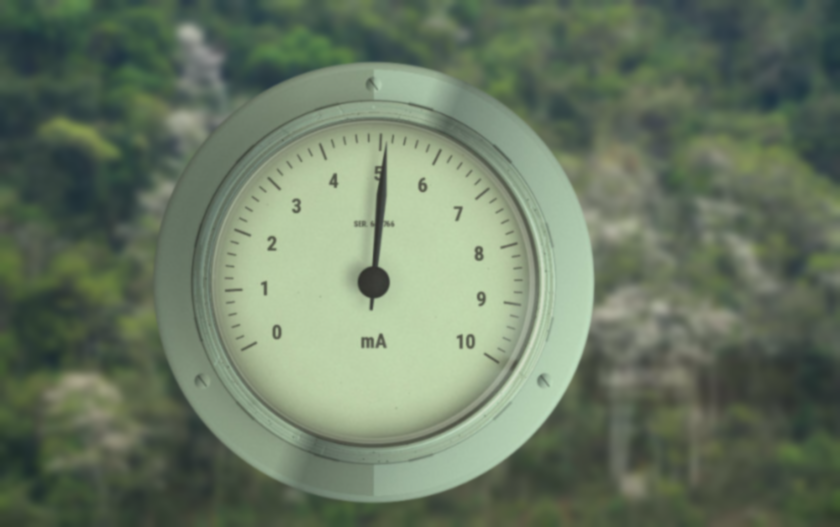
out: 5.1 mA
